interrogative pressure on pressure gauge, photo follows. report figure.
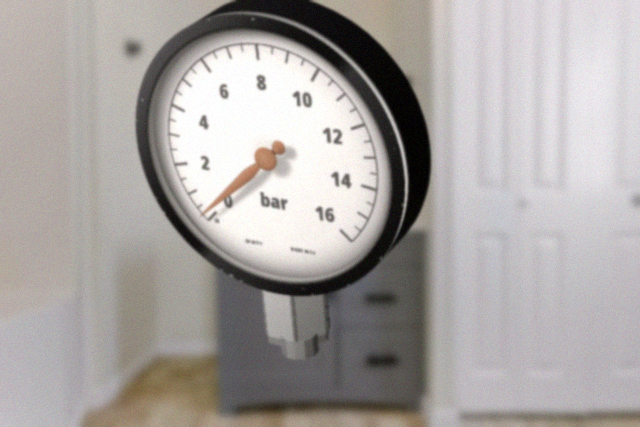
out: 0.25 bar
